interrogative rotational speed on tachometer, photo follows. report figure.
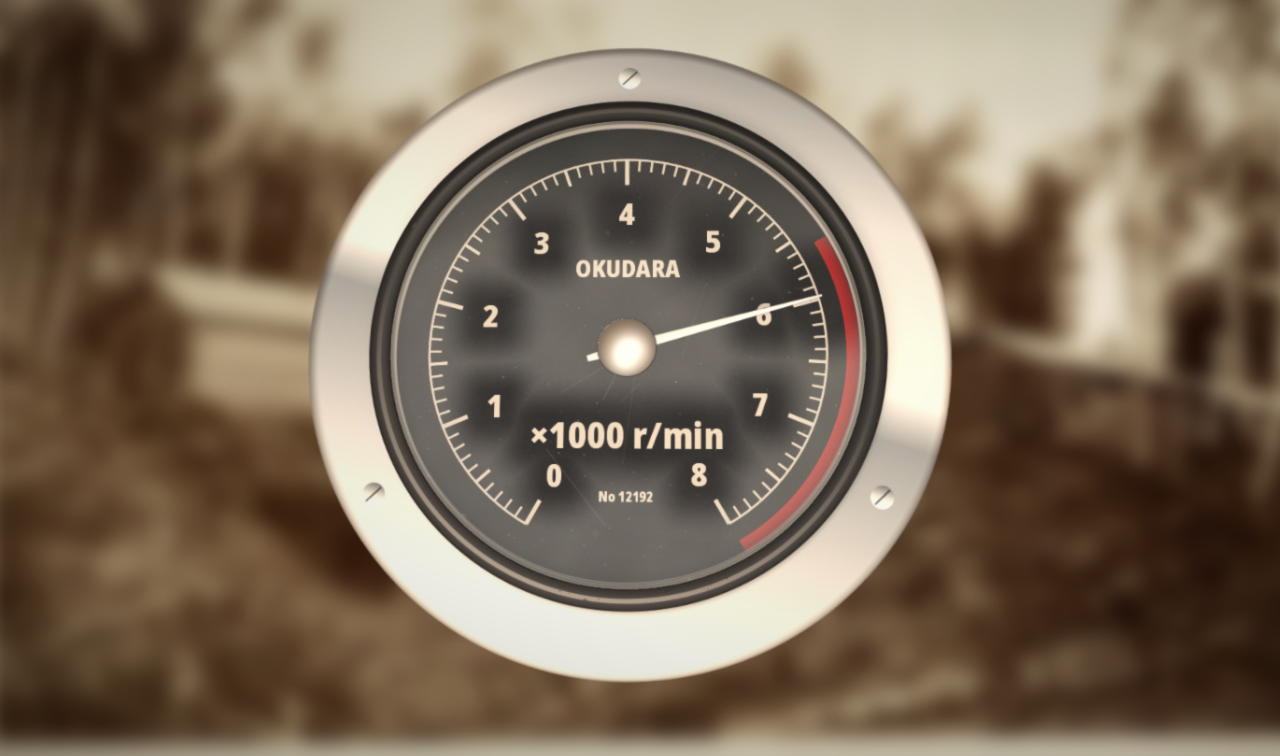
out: 6000 rpm
